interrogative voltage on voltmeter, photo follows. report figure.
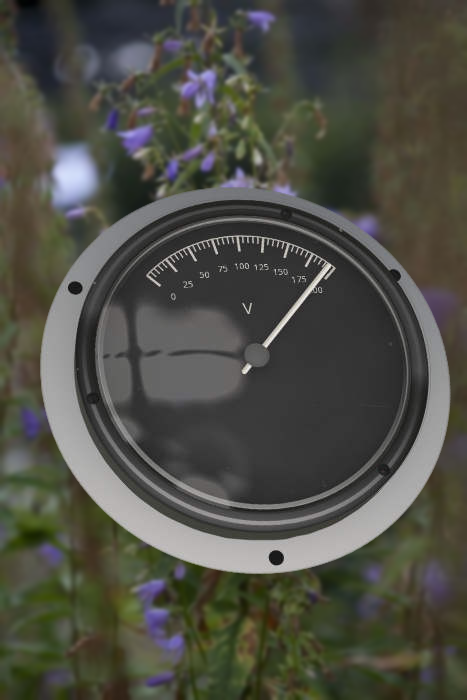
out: 195 V
